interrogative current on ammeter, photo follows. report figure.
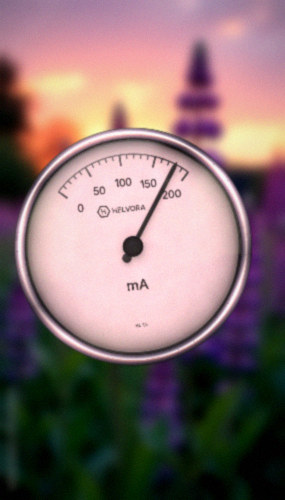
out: 180 mA
